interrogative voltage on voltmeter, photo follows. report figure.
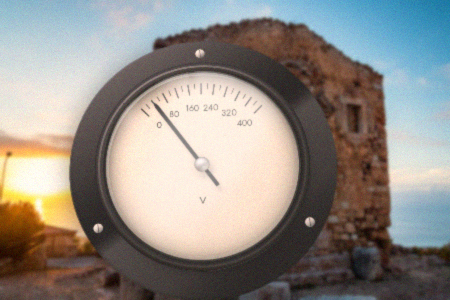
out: 40 V
